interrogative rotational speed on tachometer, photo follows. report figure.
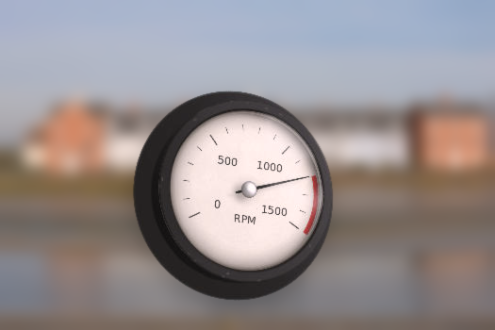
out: 1200 rpm
